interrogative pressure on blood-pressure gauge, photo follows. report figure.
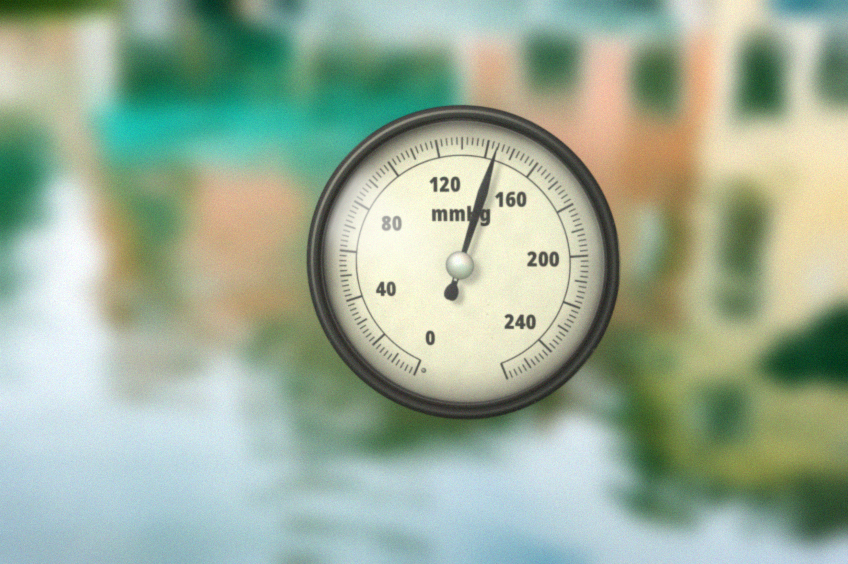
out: 144 mmHg
